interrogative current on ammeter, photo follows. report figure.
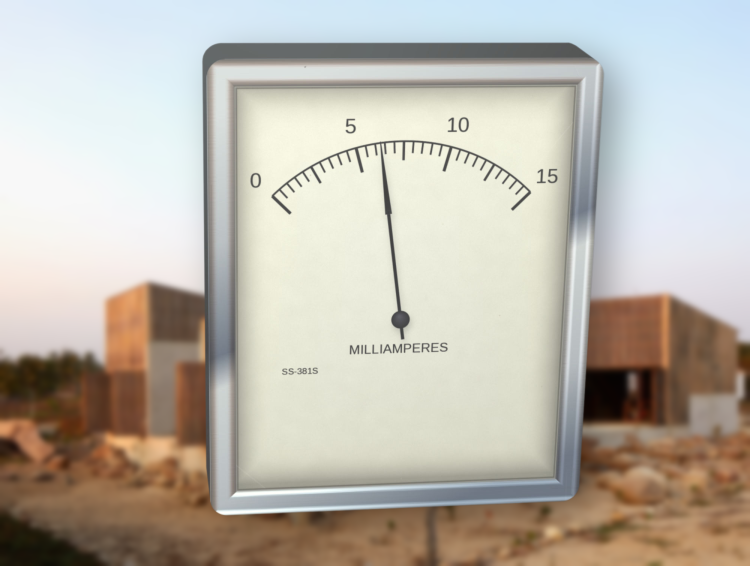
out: 6.25 mA
